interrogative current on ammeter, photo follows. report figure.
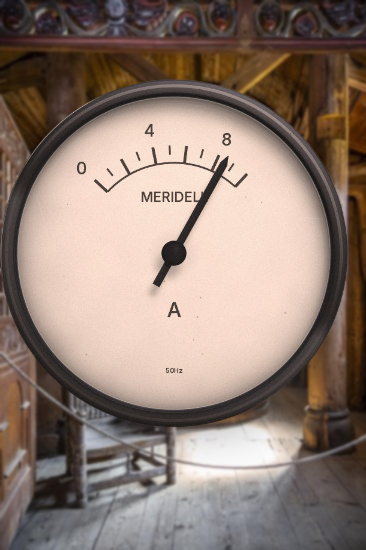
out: 8.5 A
